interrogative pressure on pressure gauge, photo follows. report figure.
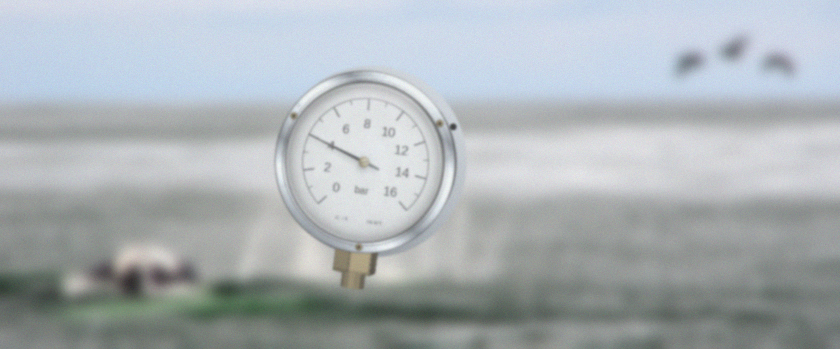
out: 4 bar
